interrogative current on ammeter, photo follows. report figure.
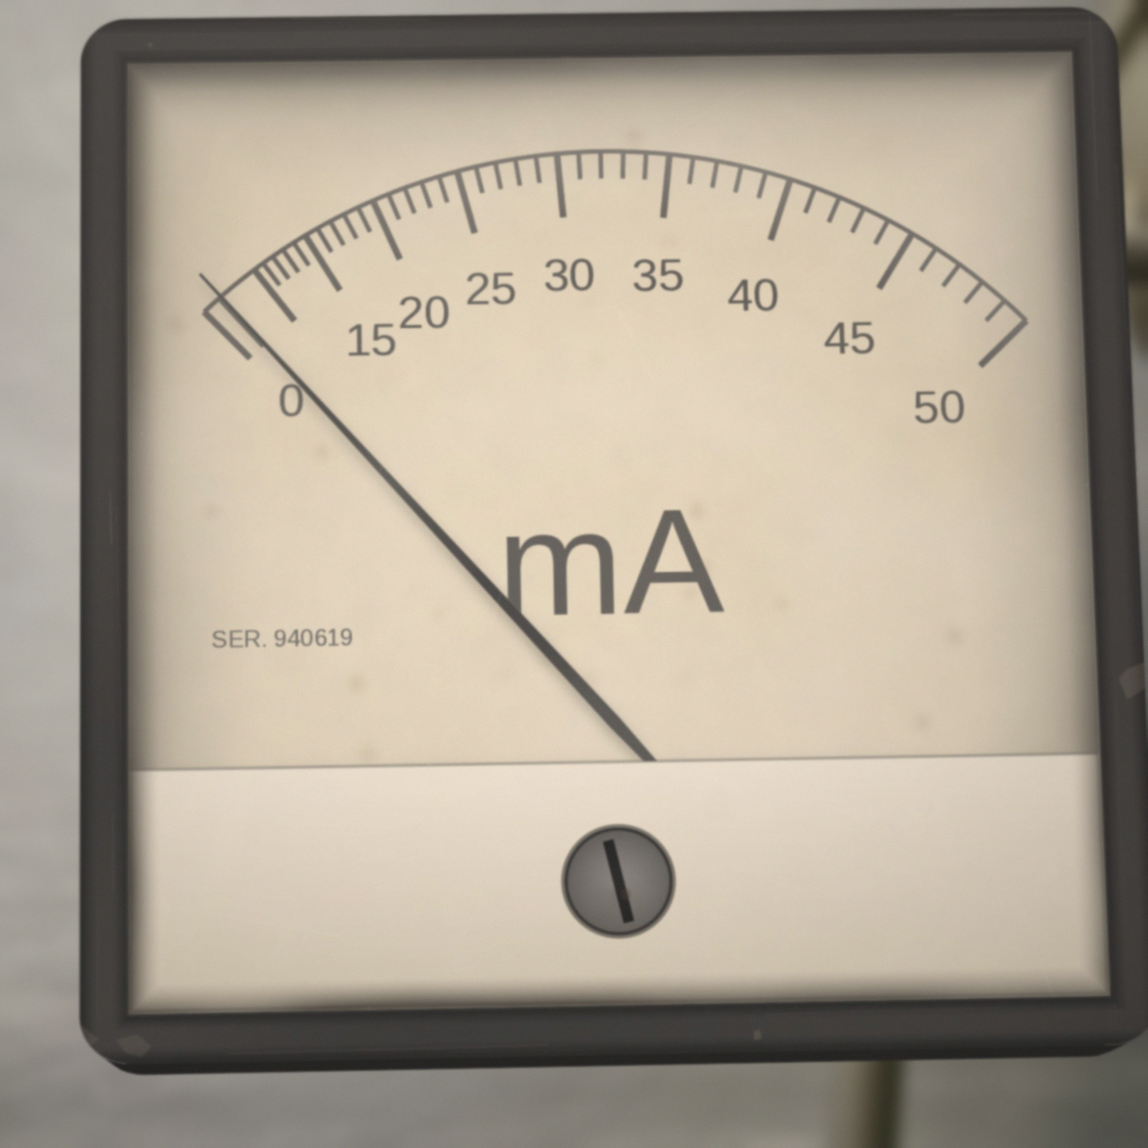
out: 5 mA
